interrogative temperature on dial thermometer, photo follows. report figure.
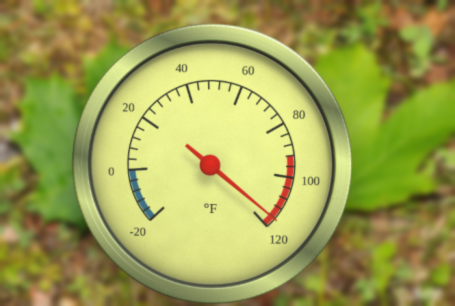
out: 116 °F
